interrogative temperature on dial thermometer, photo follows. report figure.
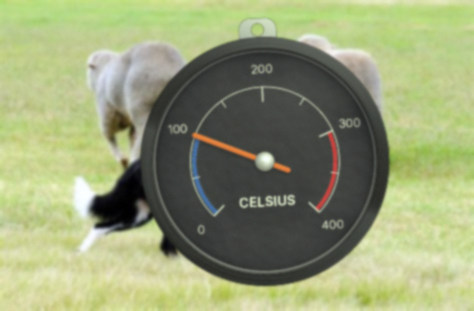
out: 100 °C
